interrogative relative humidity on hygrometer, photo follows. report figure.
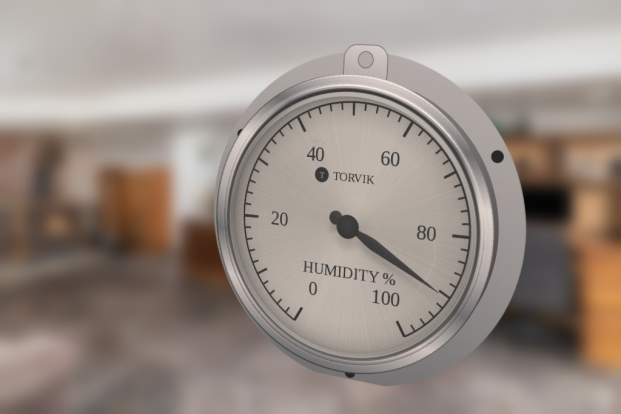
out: 90 %
